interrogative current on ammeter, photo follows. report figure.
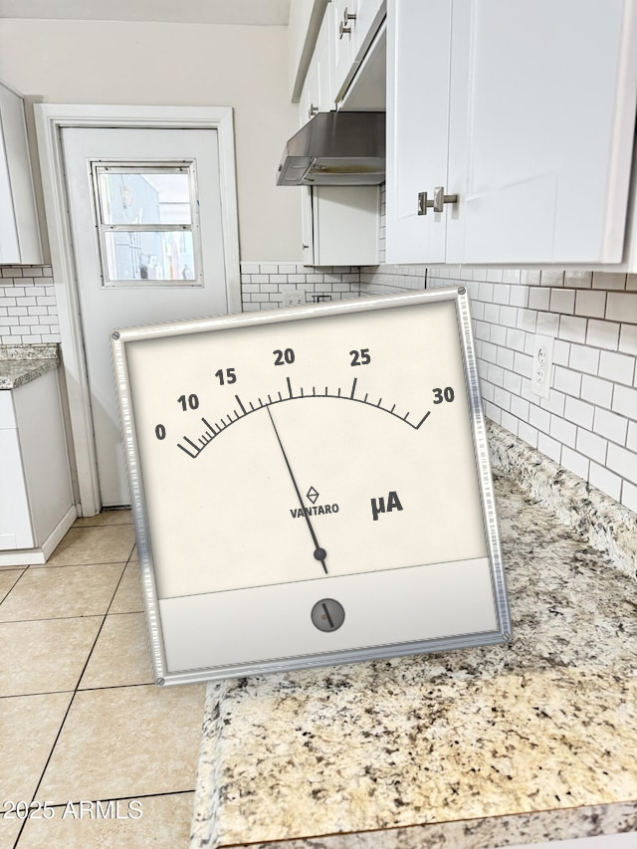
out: 17.5 µA
